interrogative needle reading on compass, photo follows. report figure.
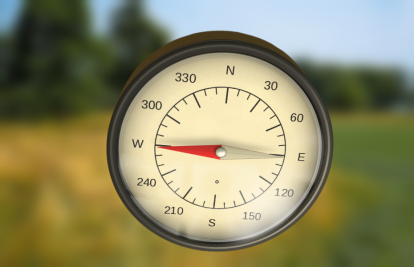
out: 270 °
